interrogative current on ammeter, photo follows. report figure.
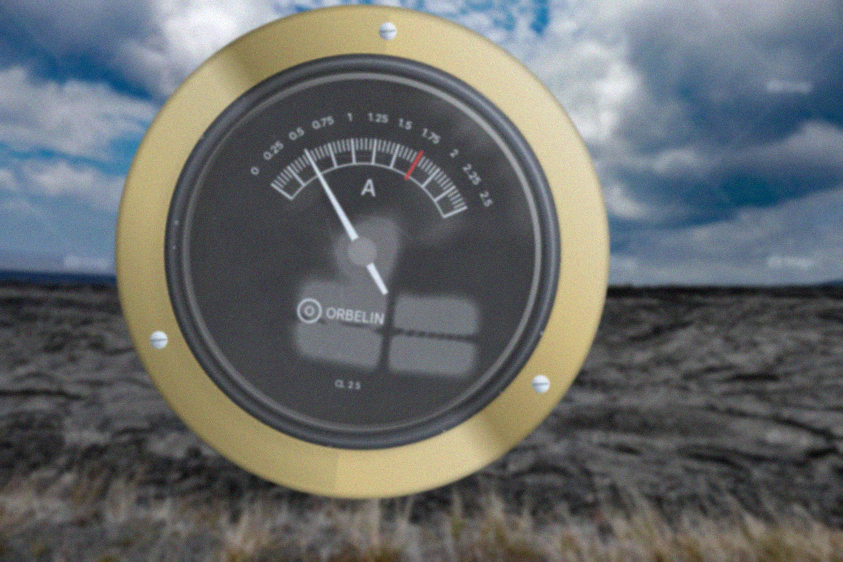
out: 0.5 A
